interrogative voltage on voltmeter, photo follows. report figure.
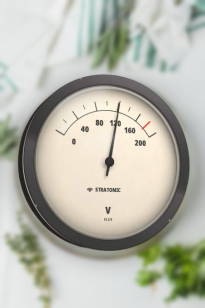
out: 120 V
